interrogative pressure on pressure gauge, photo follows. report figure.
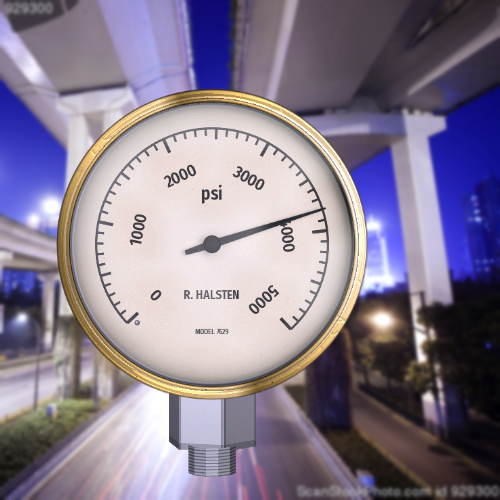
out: 3800 psi
